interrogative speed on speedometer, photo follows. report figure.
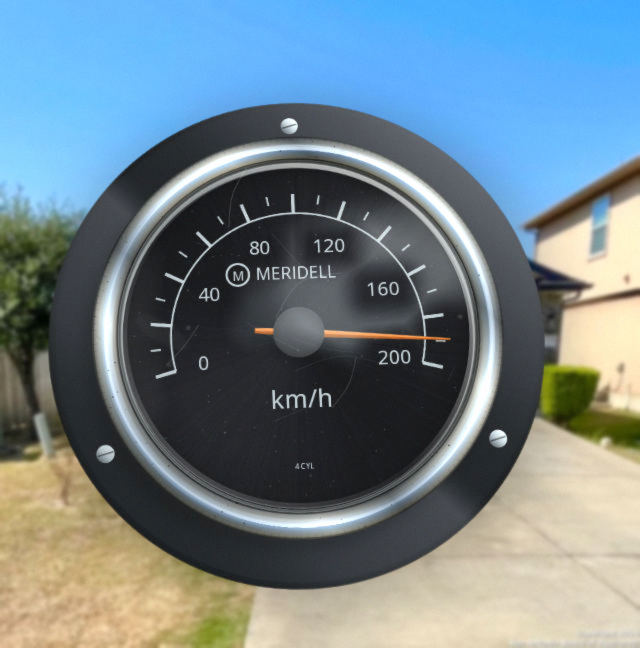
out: 190 km/h
